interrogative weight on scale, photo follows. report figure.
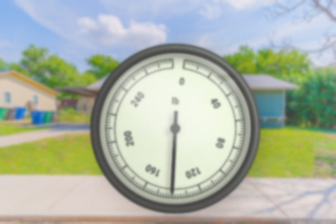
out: 140 lb
